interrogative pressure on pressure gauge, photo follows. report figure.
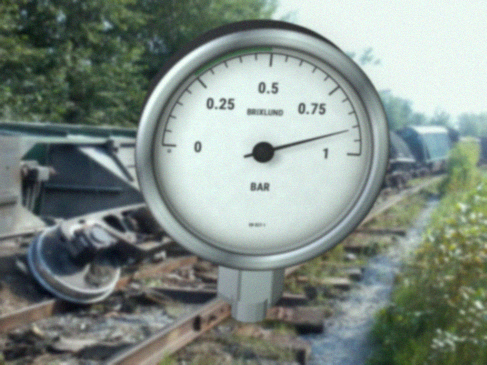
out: 0.9 bar
